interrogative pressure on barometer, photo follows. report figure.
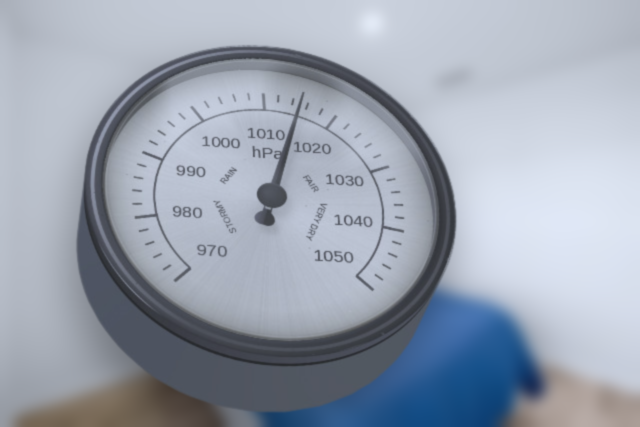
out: 1015 hPa
